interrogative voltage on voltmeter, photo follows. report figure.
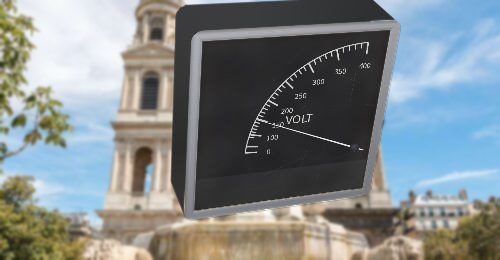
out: 150 V
